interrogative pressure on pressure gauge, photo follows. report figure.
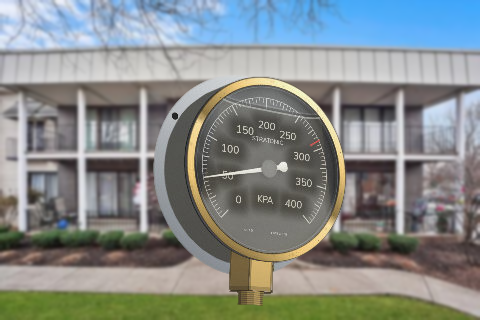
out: 50 kPa
